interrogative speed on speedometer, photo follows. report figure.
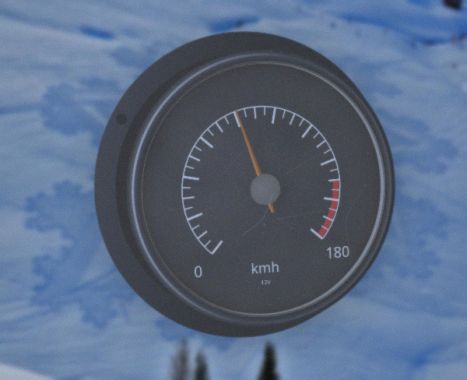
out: 80 km/h
